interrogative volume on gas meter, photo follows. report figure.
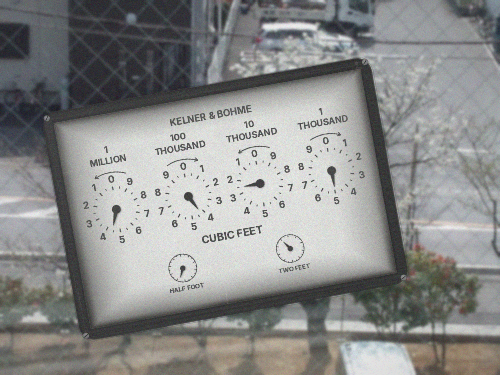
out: 442500 ft³
